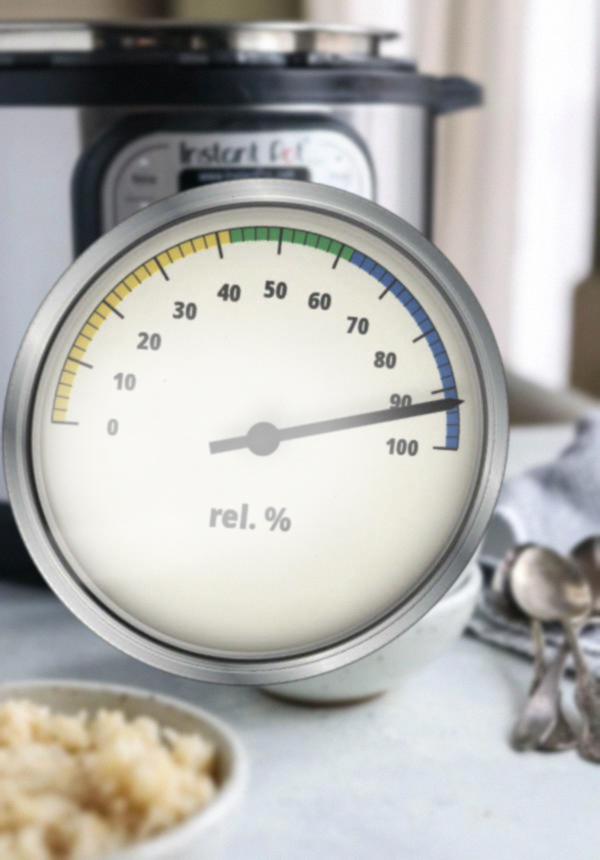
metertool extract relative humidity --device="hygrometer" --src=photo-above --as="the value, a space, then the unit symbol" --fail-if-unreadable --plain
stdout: 92 %
